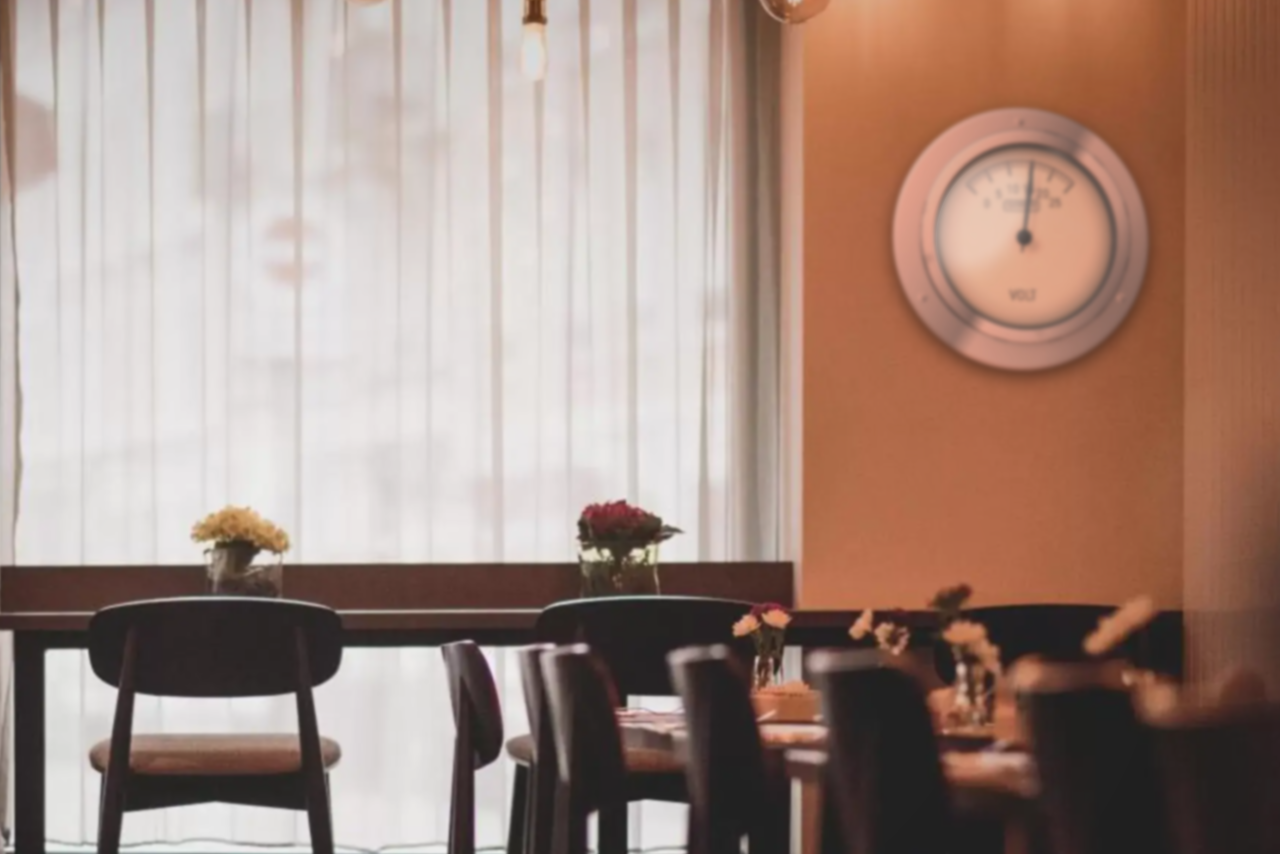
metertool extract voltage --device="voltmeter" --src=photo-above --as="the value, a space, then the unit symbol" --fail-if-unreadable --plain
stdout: 15 V
